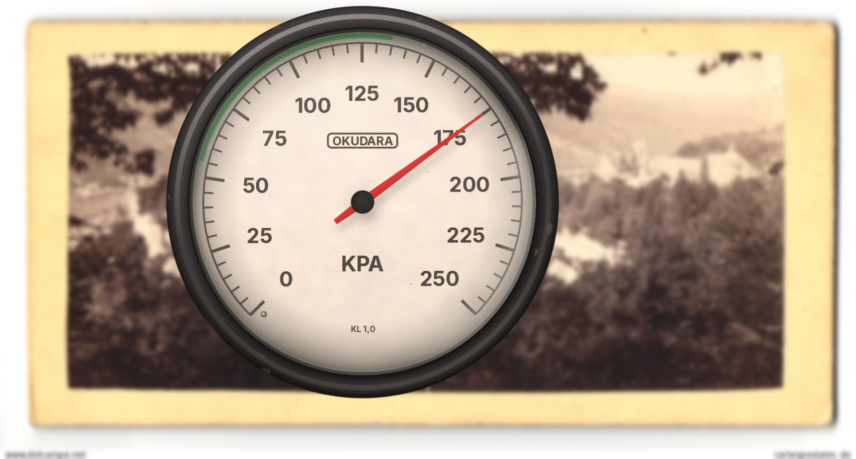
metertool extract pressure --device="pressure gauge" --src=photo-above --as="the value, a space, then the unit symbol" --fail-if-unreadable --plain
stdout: 175 kPa
